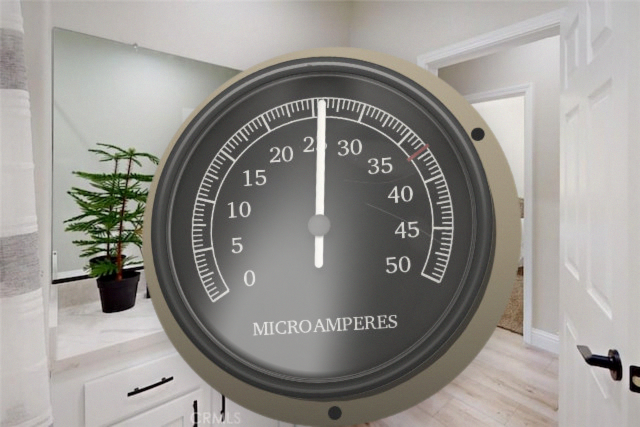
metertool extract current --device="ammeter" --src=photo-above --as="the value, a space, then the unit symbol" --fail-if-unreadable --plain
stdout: 26 µA
